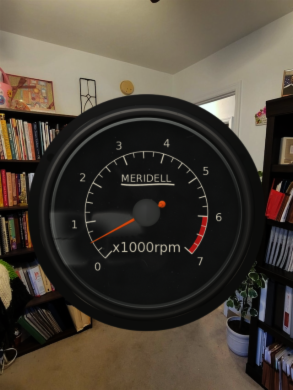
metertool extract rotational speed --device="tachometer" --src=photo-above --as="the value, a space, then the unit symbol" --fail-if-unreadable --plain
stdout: 500 rpm
